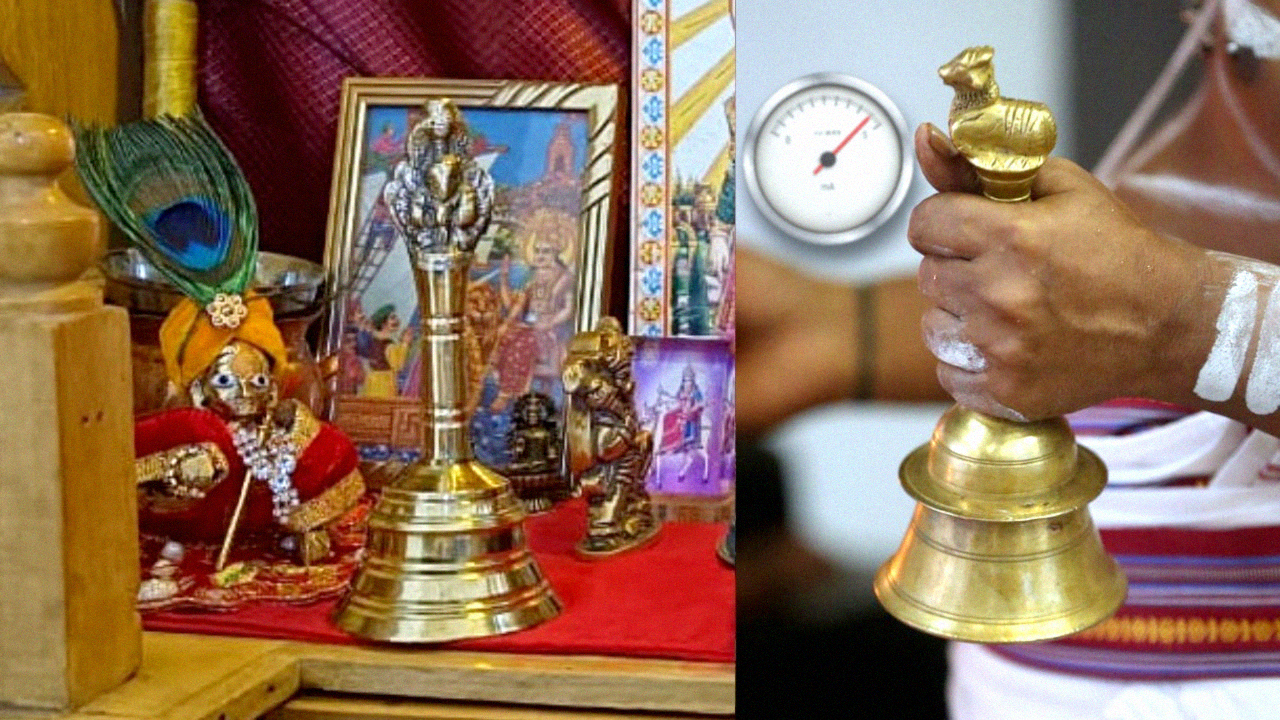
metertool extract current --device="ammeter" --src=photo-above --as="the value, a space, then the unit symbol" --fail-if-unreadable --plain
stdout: 4.5 mA
